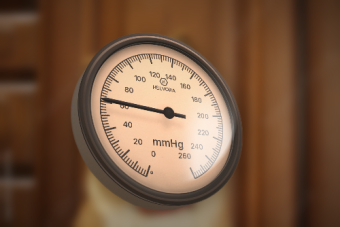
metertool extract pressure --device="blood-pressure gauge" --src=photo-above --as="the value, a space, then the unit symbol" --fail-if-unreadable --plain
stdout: 60 mmHg
